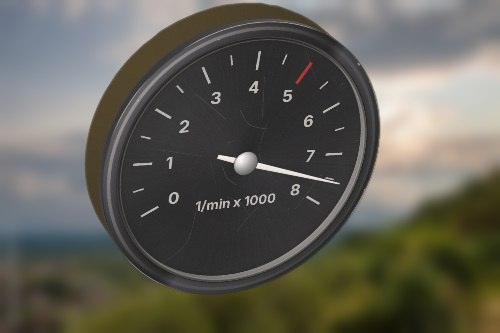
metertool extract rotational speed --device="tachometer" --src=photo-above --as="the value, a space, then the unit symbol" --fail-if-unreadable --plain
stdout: 7500 rpm
